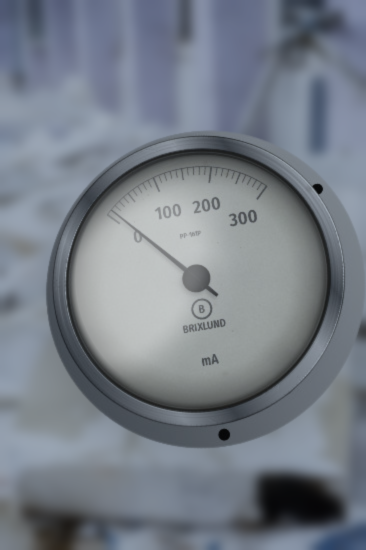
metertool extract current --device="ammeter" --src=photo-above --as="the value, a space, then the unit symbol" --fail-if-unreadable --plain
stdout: 10 mA
